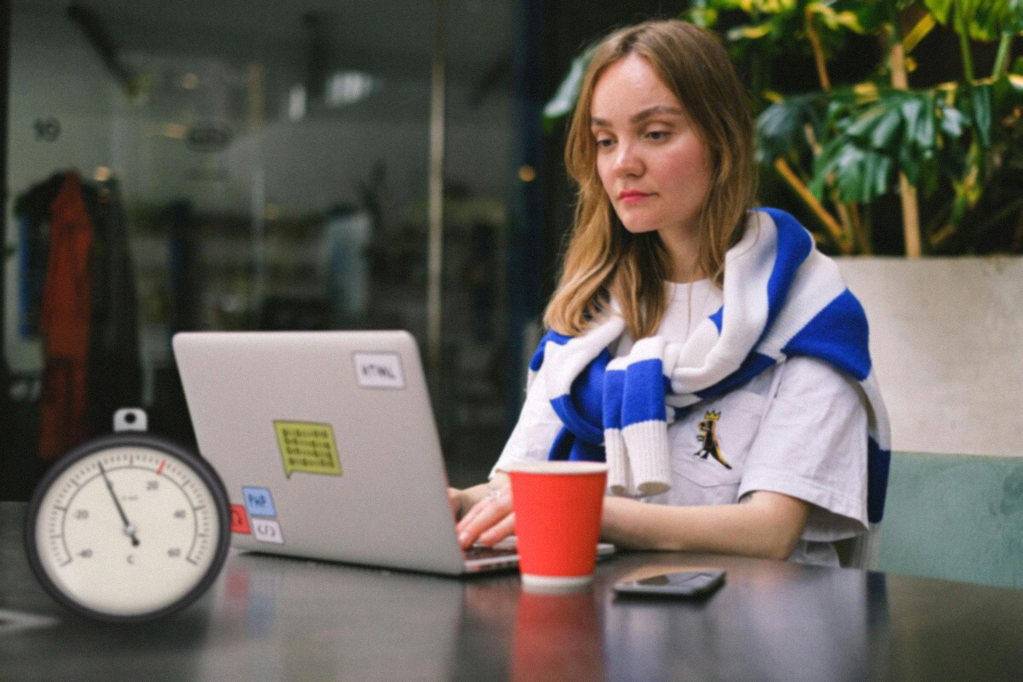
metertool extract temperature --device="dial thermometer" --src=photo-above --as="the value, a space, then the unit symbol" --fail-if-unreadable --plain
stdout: 0 °C
